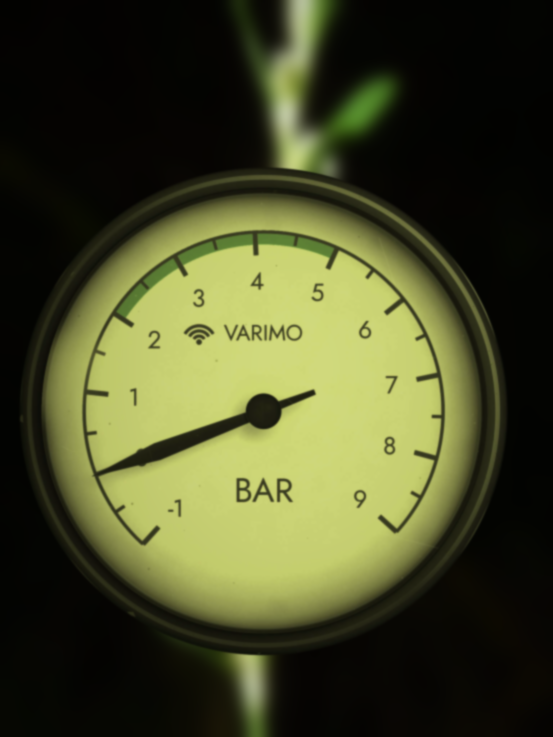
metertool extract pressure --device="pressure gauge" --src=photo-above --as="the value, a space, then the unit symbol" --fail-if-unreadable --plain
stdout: 0 bar
